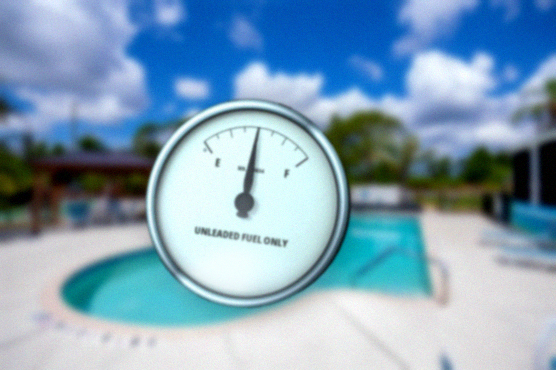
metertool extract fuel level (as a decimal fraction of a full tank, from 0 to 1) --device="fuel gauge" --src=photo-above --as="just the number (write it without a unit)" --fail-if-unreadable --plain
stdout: 0.5
